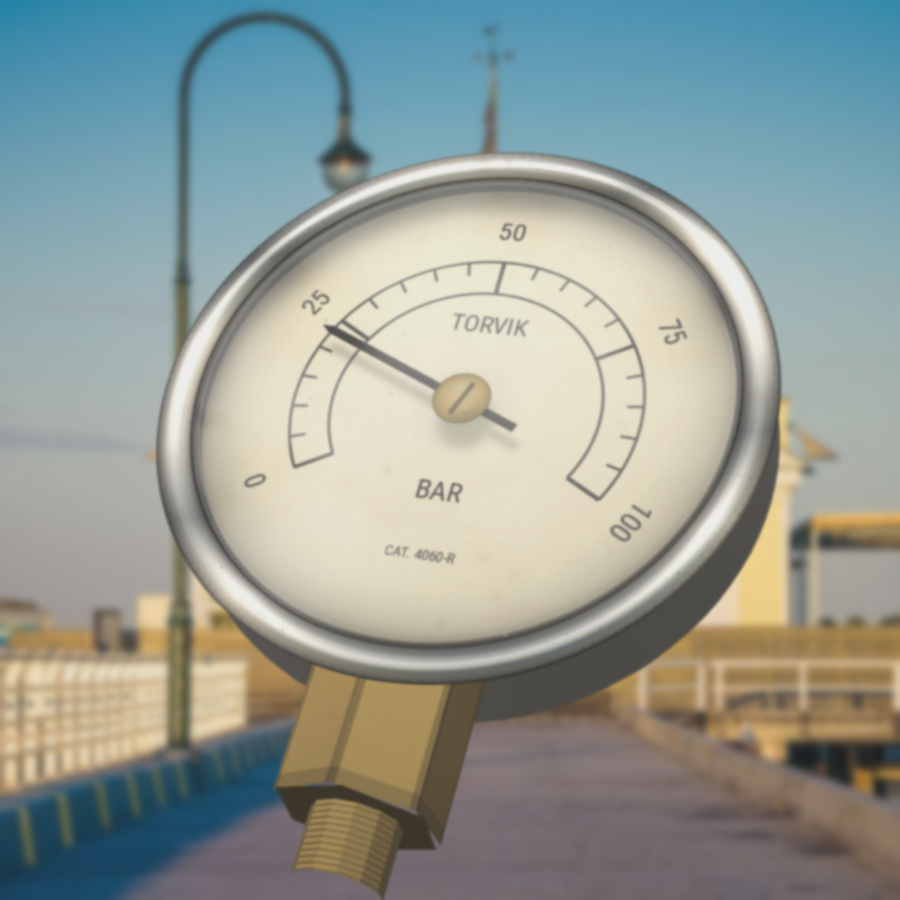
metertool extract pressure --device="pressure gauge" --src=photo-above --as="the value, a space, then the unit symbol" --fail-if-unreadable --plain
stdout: 22.5 bar
